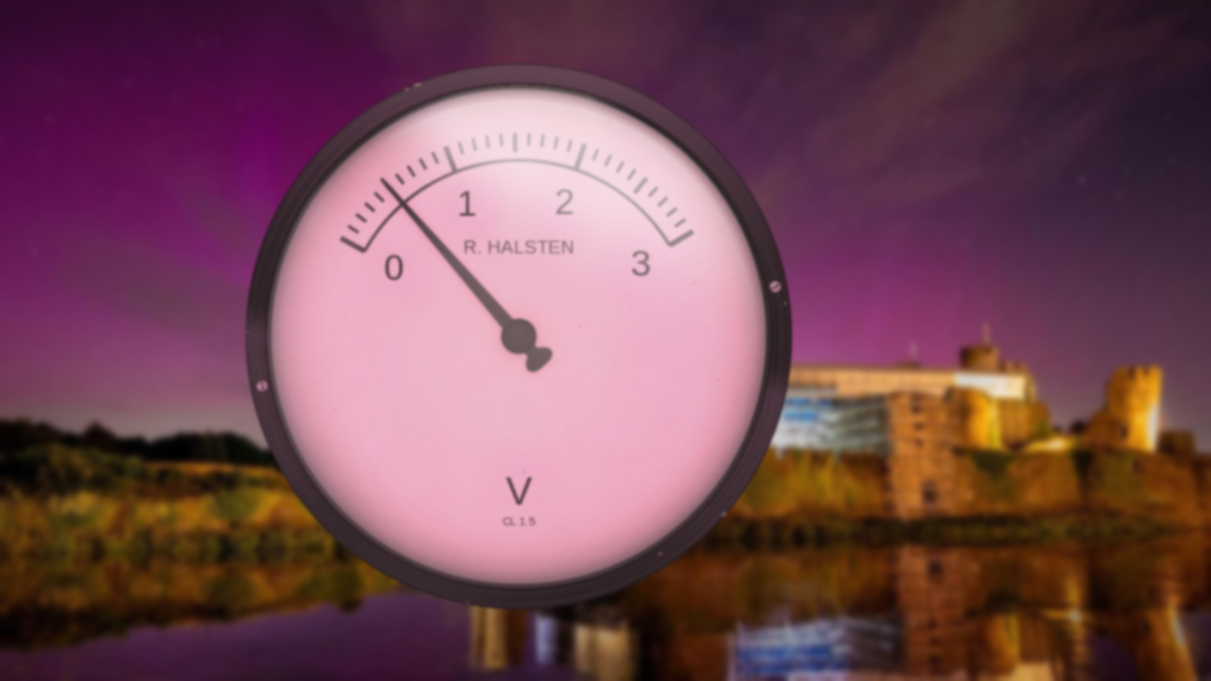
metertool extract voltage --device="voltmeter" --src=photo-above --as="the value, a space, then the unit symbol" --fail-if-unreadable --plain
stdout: 0.5 V
